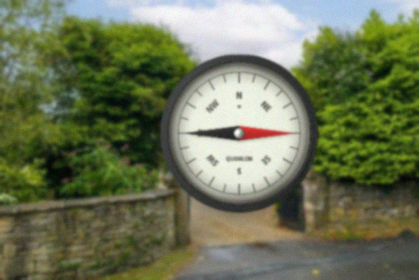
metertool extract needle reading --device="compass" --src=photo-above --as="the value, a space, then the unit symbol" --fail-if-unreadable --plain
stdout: 90 °
